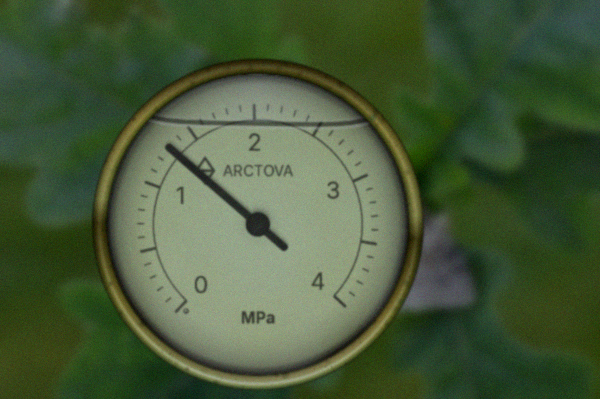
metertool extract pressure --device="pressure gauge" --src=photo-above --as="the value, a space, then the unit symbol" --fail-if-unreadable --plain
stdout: 1.3 MPa
